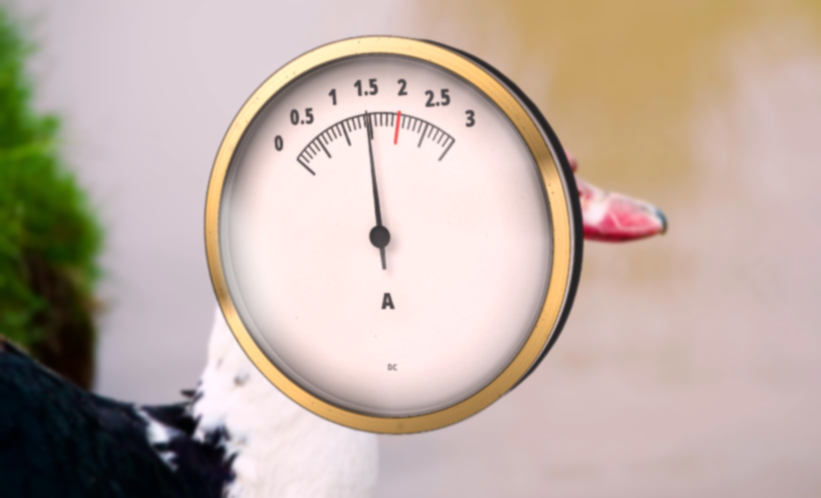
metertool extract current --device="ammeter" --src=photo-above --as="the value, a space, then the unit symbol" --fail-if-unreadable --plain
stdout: 1.5 A
